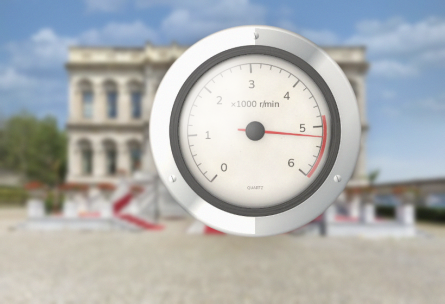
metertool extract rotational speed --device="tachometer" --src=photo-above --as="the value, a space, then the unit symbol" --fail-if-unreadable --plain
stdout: 5200 rpm
